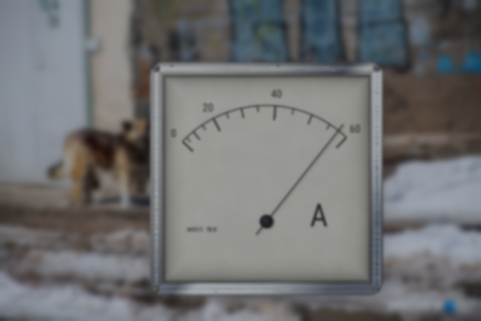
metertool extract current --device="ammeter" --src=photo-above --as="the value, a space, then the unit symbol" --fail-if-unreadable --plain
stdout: 57.5 A
